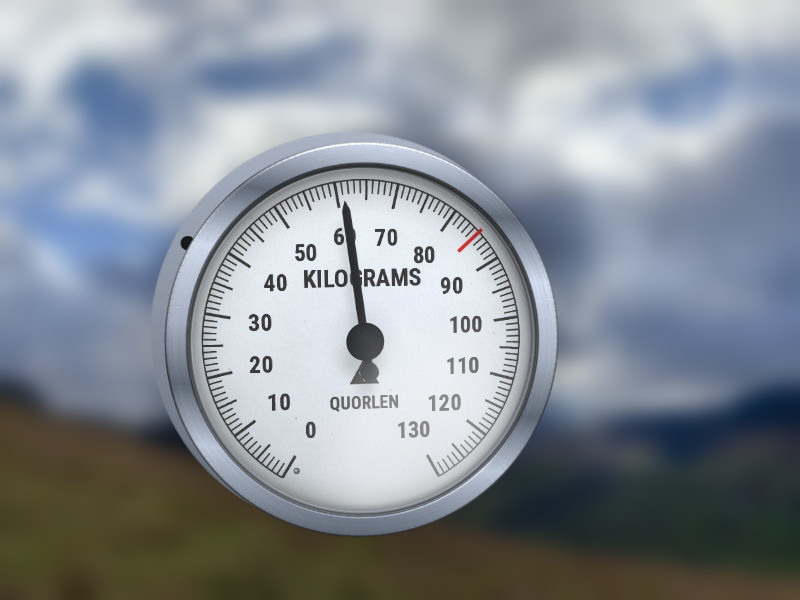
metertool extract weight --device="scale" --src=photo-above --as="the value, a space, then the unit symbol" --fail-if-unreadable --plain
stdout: 61 kg
